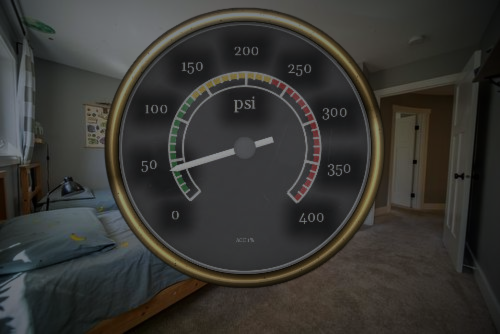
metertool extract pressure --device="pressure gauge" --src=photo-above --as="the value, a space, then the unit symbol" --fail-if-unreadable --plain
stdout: 40 psi
